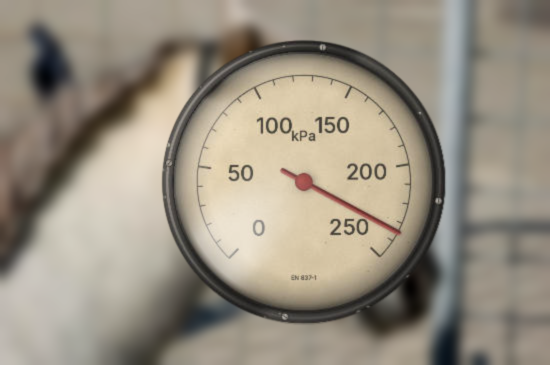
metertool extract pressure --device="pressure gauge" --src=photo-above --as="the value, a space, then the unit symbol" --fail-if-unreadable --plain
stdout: 235 kPa
